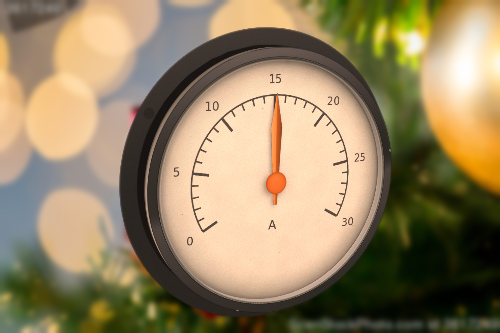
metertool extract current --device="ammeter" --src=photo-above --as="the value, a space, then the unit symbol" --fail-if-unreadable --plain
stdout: 15 A
